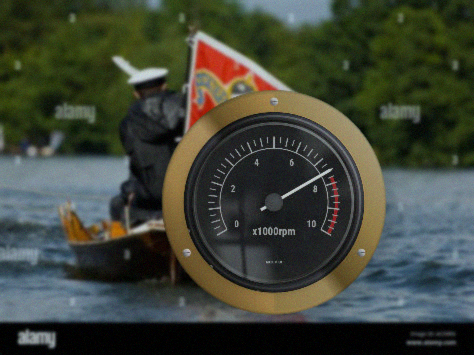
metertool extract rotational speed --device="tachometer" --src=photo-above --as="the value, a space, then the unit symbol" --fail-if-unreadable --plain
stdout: 7500 rpm
